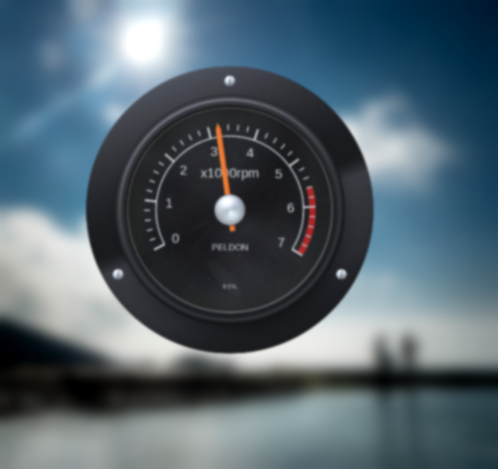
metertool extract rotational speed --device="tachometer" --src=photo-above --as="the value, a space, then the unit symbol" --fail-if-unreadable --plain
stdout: 3200 rpm
